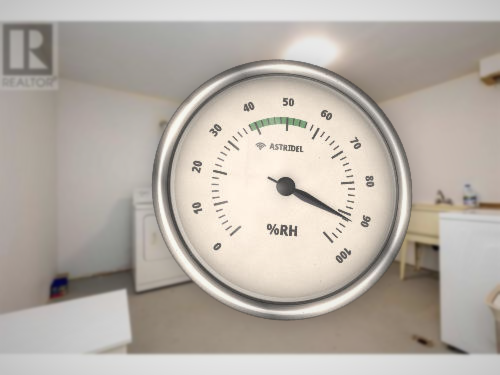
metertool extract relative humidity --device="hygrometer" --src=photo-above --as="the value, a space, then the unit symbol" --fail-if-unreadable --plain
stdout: 92 %
